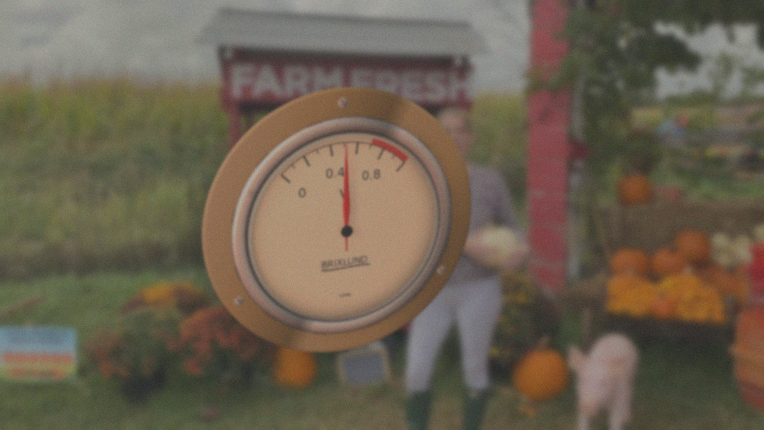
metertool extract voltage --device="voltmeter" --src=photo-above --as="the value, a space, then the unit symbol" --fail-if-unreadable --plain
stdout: 0.5 V
